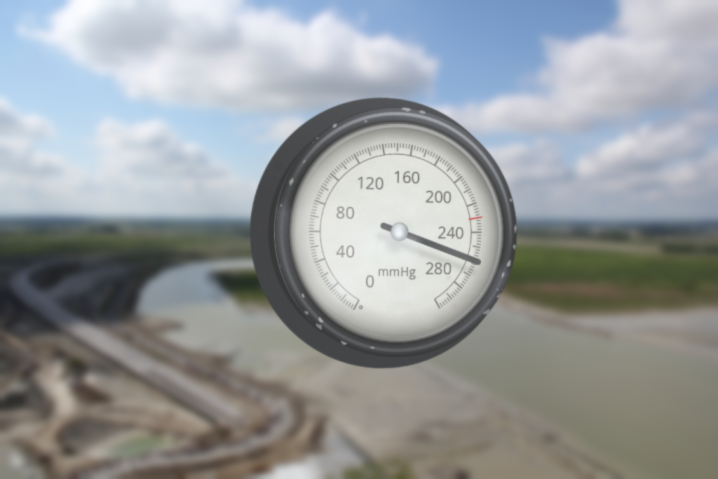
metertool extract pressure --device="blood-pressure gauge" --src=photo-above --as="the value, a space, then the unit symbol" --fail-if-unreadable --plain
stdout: 260 mmHg
